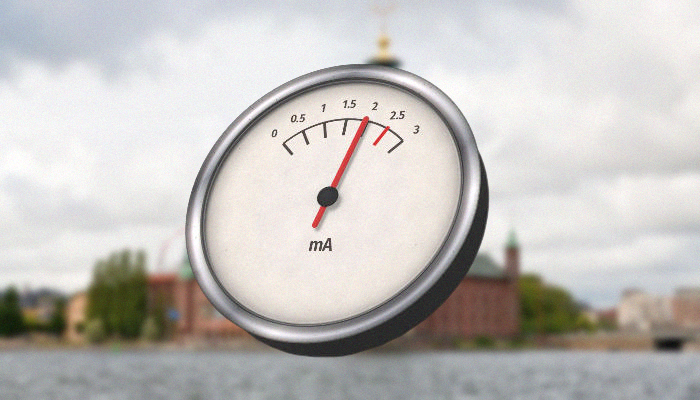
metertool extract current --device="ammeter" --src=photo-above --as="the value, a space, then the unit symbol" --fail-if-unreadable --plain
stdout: 2 mA
